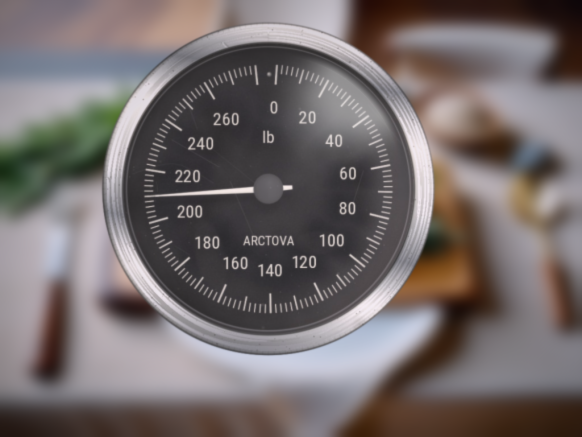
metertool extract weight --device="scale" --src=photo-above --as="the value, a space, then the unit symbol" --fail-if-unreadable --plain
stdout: 210 lb
